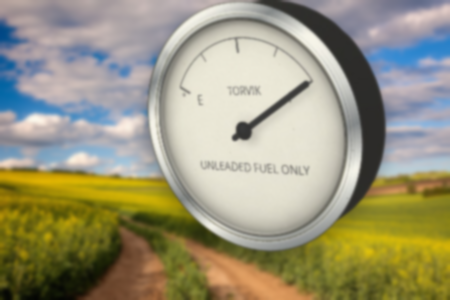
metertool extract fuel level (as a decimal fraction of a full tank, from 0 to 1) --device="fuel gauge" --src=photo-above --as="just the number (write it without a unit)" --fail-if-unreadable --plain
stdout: 1
